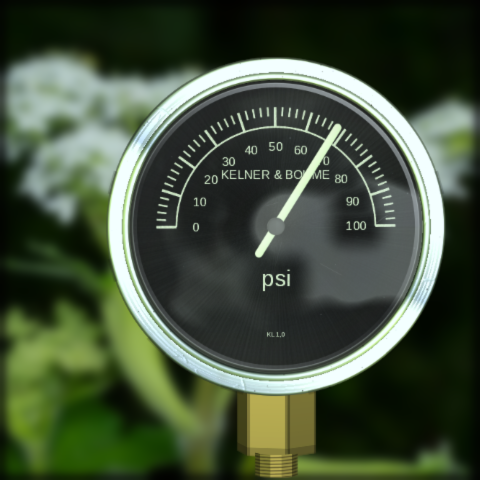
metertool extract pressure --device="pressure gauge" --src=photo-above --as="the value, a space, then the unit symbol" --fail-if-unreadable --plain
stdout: 68 psi
